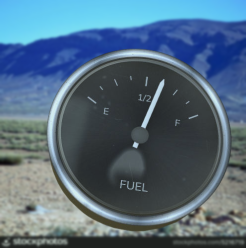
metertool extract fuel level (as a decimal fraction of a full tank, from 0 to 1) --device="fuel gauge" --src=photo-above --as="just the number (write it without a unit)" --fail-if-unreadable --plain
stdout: 0.625
